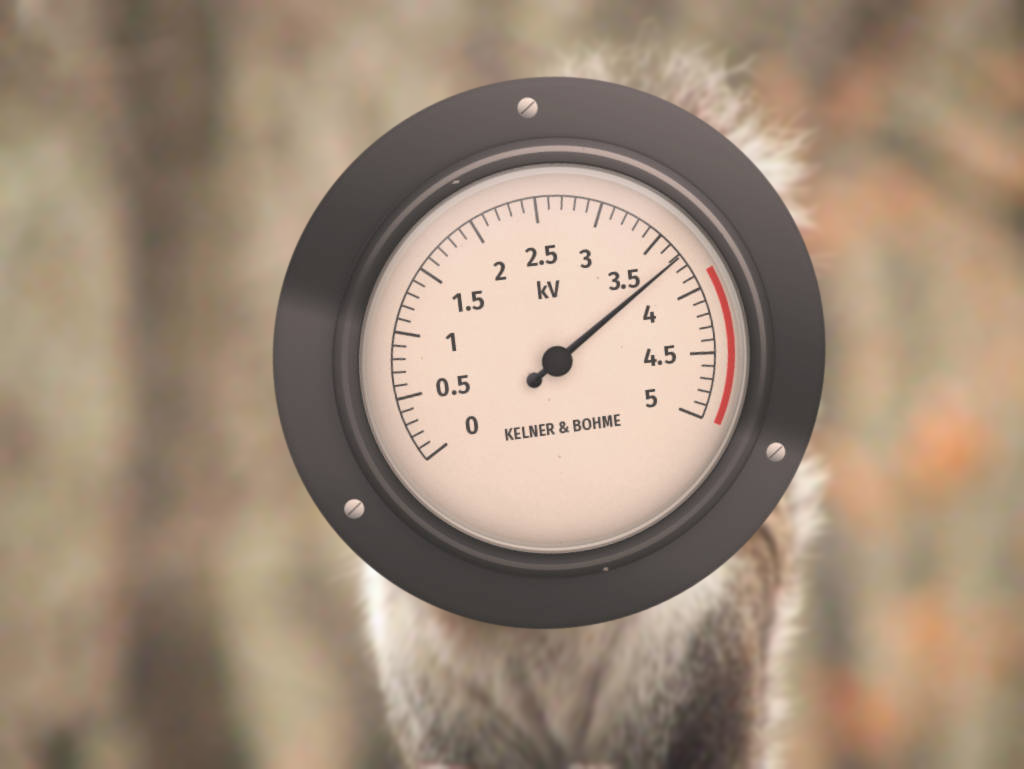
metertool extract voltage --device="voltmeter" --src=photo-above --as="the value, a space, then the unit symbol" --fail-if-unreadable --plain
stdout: 3.7 kV
